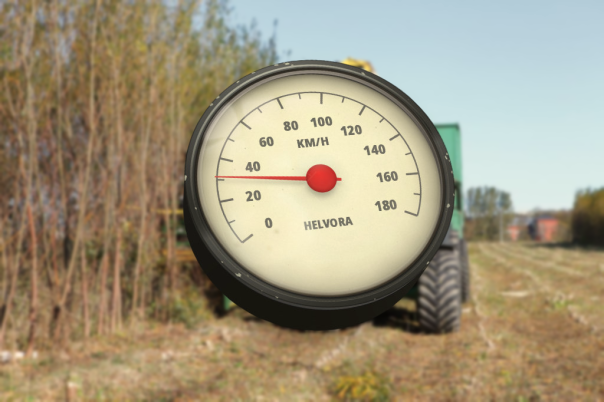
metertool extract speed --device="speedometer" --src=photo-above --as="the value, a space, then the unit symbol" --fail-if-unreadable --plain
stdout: 30 km/h
